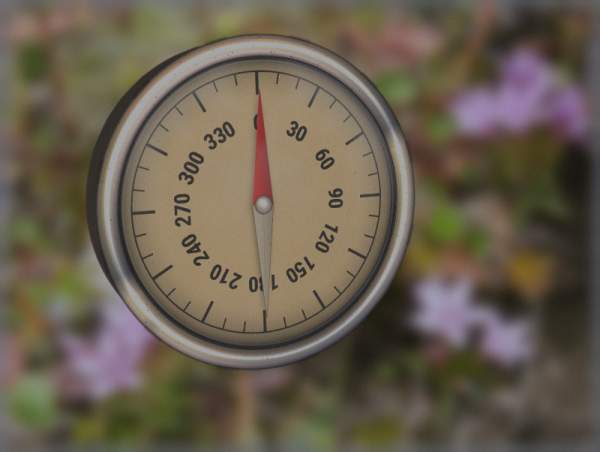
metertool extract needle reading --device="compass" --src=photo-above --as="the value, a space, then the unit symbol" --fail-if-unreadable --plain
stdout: 0 °
